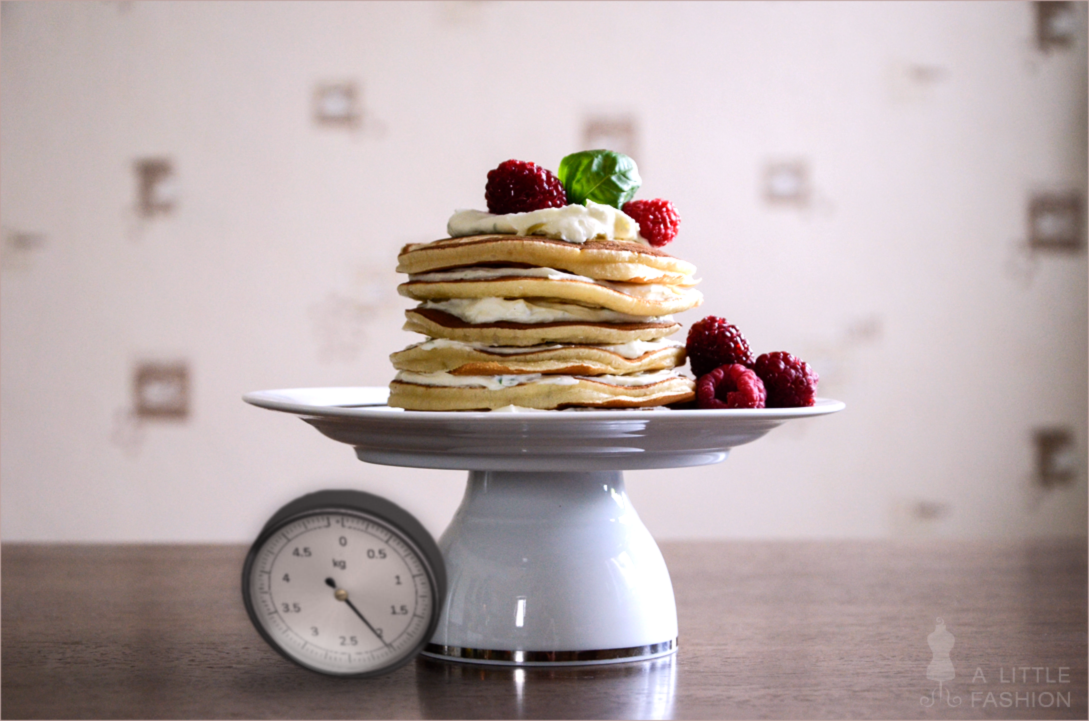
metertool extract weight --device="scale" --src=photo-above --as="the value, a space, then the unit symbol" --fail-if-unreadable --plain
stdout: 2 kg
